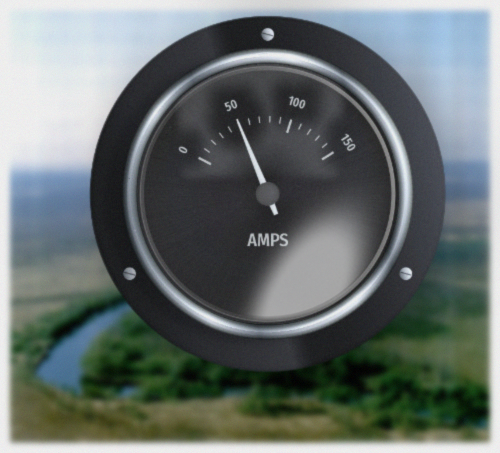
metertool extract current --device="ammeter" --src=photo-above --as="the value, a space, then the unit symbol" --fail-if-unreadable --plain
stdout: 50 A
